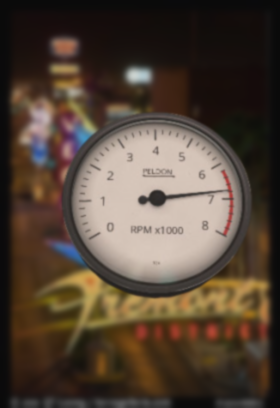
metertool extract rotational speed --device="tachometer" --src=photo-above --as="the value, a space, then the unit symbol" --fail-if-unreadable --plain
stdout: 6800 rpm
